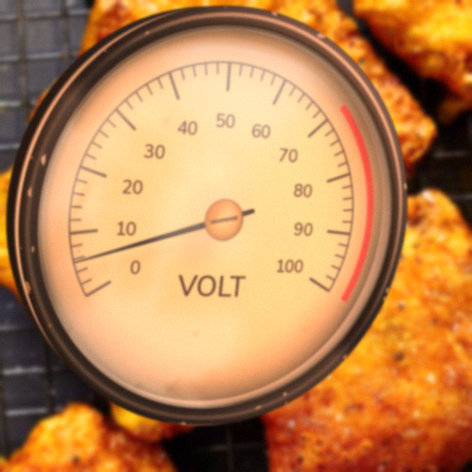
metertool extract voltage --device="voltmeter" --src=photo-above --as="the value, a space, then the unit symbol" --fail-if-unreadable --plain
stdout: 6 V
